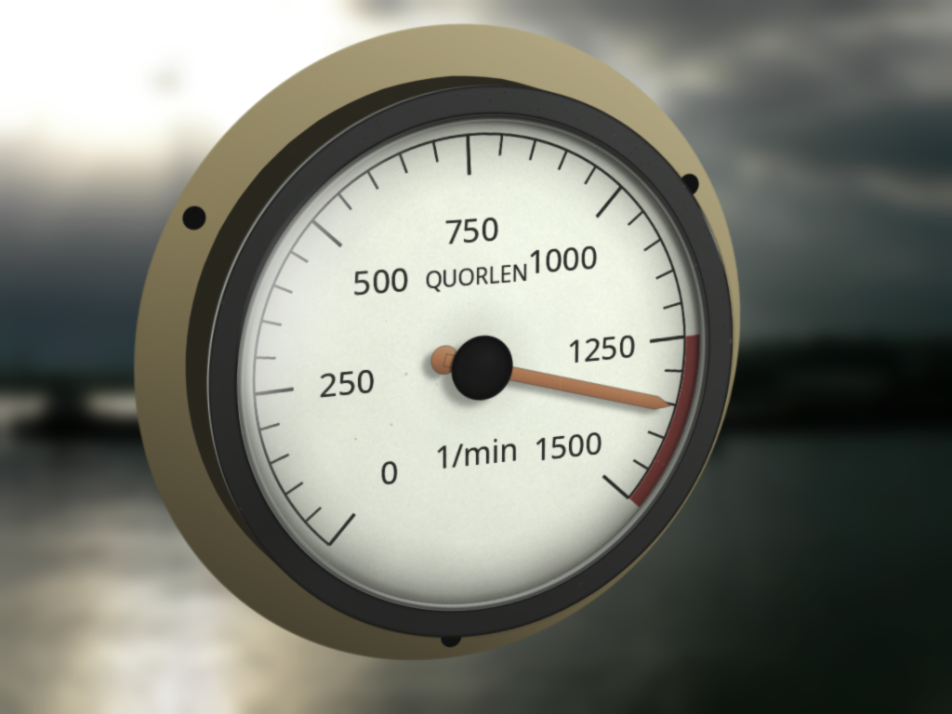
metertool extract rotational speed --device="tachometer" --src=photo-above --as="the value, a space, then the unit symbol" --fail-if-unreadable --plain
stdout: 1350 rpm
